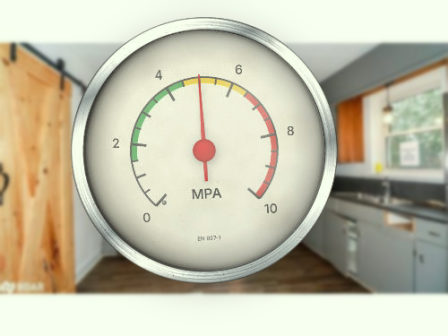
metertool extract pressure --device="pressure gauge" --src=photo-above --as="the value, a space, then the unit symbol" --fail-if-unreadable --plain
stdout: 5 MPa
